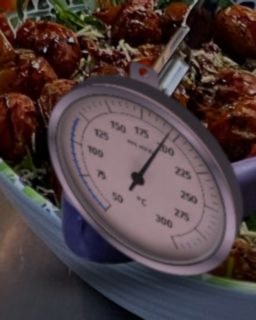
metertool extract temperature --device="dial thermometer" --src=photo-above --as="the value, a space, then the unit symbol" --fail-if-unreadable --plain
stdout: 195 °C
